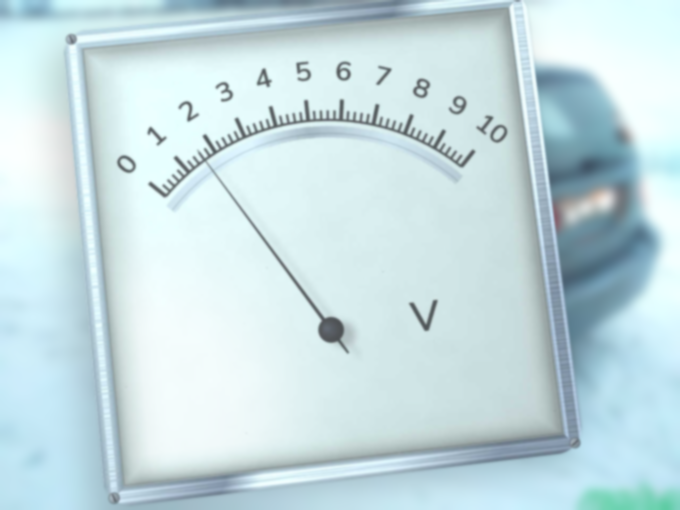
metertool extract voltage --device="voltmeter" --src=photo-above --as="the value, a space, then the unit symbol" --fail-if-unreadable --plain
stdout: 1.6 V
